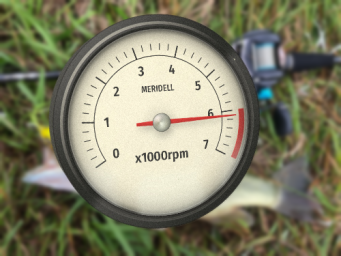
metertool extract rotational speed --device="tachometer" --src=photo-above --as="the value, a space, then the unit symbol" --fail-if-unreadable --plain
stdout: 6100 rpm
